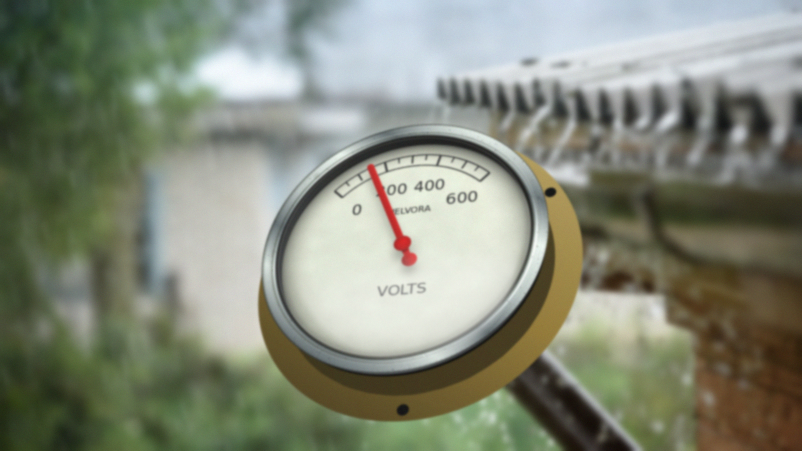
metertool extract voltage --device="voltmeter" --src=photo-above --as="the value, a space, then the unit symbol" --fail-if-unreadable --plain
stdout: 150 V
